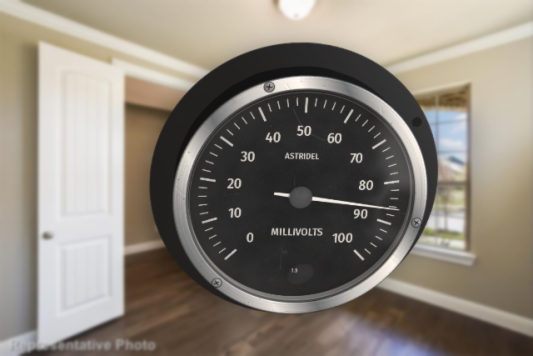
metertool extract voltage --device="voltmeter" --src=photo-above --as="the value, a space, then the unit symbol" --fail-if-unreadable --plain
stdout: 86 mV
